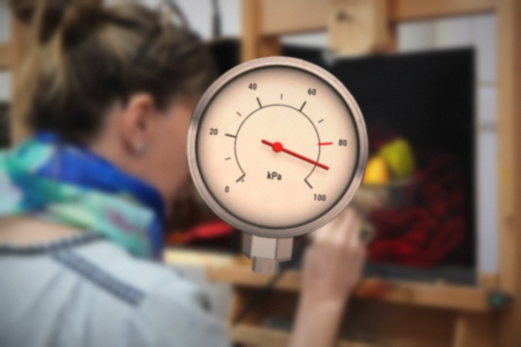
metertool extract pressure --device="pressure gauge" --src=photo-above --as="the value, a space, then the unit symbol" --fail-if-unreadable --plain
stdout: 90 kPa
